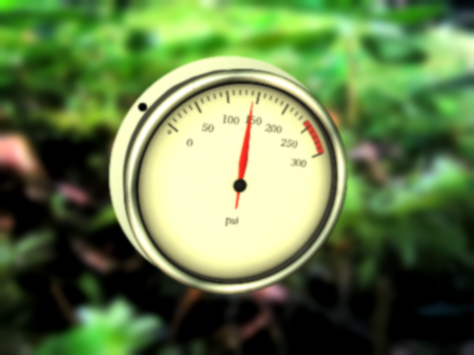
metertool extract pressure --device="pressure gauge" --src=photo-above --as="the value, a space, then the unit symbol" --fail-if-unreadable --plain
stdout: 140 psi
